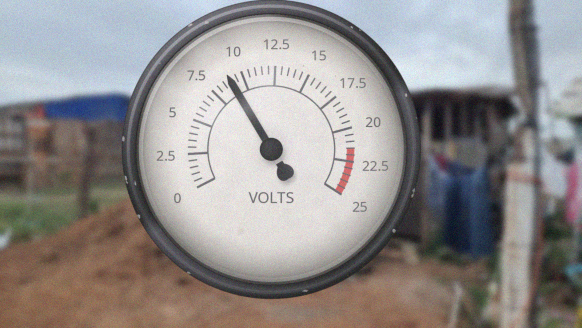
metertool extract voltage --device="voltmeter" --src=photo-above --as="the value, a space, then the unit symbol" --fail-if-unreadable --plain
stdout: 9 V
